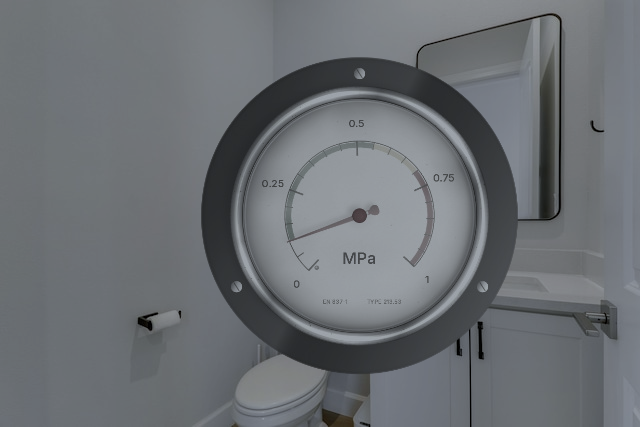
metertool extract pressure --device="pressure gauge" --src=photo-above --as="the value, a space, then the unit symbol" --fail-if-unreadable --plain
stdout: 0.1 MPa
